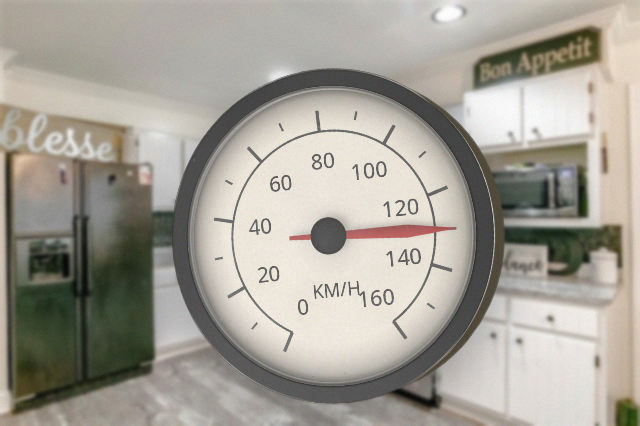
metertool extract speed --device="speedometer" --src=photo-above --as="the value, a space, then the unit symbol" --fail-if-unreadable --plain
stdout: 130 km/h
